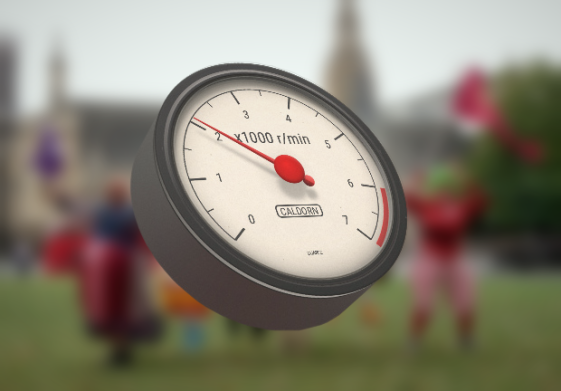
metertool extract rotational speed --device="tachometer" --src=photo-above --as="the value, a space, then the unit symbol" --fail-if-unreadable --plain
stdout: 2000 rpm
